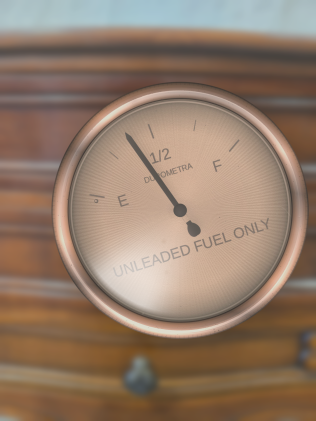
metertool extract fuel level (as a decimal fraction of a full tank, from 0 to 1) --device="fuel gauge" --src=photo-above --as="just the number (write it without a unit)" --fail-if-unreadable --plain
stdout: 0.375
